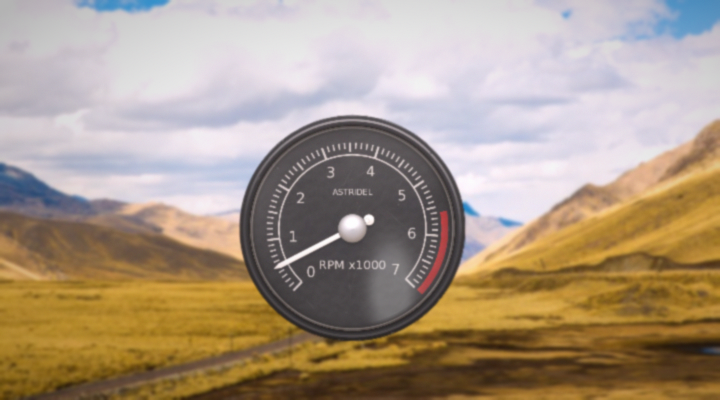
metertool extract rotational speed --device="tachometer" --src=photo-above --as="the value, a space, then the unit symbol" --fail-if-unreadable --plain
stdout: 500 rpm
